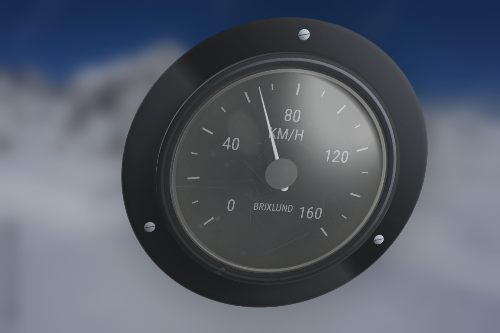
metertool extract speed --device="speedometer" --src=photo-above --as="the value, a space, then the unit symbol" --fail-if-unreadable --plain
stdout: 65 km/h
